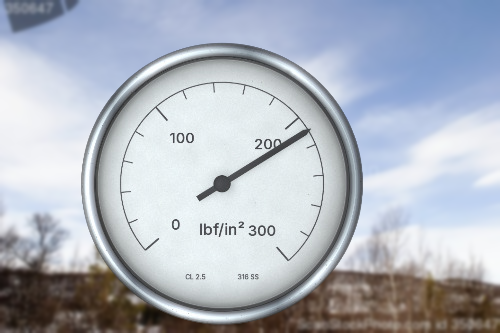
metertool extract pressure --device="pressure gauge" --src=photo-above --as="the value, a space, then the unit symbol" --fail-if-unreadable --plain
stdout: 210 psi
